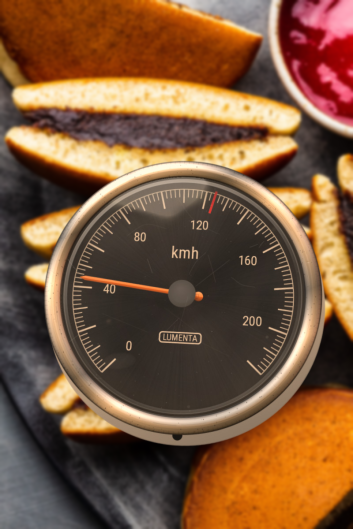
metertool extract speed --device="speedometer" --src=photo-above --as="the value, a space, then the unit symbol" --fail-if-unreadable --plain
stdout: 44 km/h
